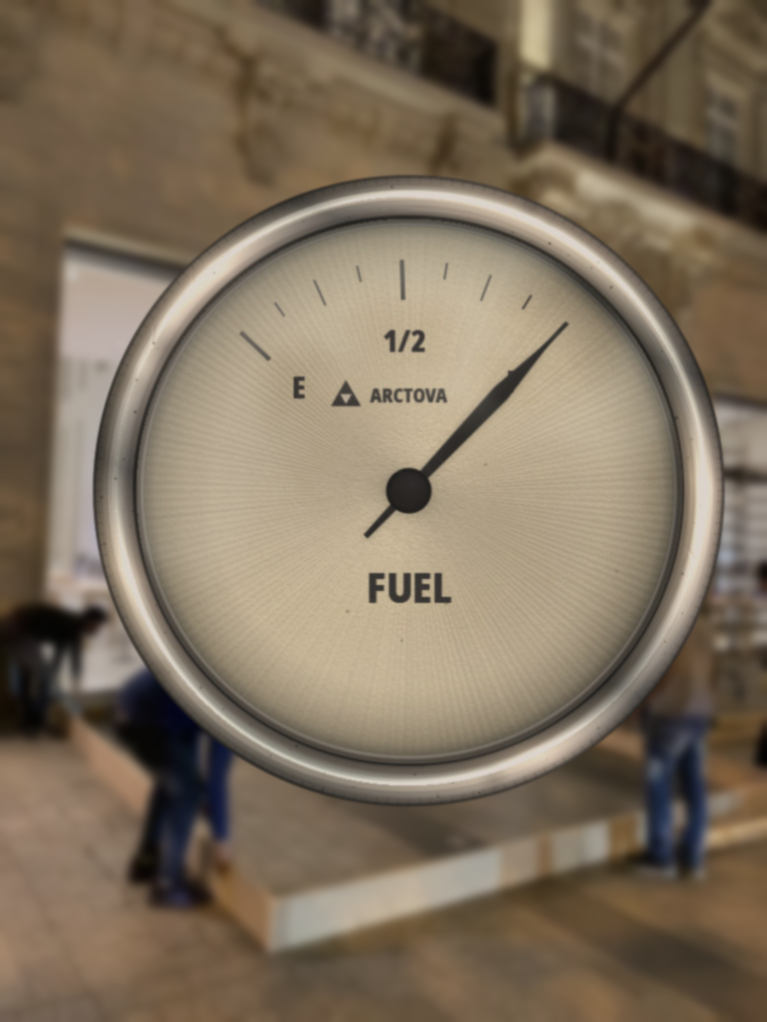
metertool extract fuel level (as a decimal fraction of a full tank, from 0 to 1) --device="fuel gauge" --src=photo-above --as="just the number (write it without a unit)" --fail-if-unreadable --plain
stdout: 1
